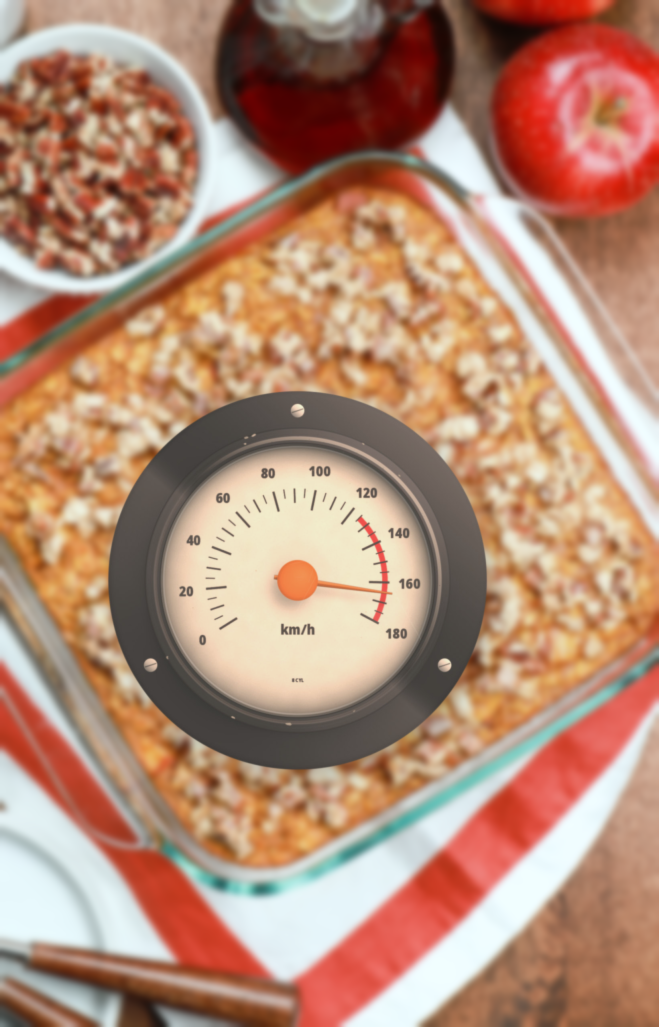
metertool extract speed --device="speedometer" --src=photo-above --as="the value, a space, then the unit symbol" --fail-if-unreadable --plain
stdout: 165 km/h
